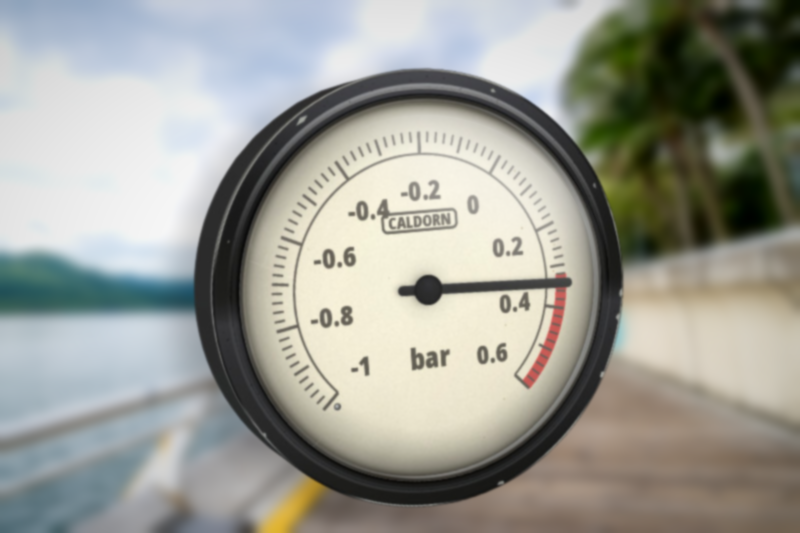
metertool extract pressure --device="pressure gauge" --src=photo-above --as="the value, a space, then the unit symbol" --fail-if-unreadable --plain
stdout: 0.34 bar
